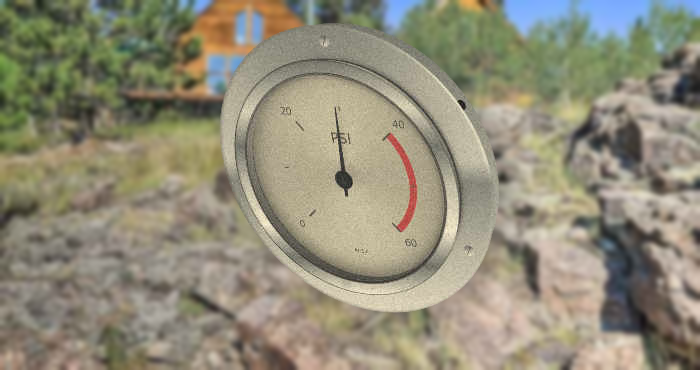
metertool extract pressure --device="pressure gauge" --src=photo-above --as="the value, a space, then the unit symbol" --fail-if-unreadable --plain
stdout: 30 psi
